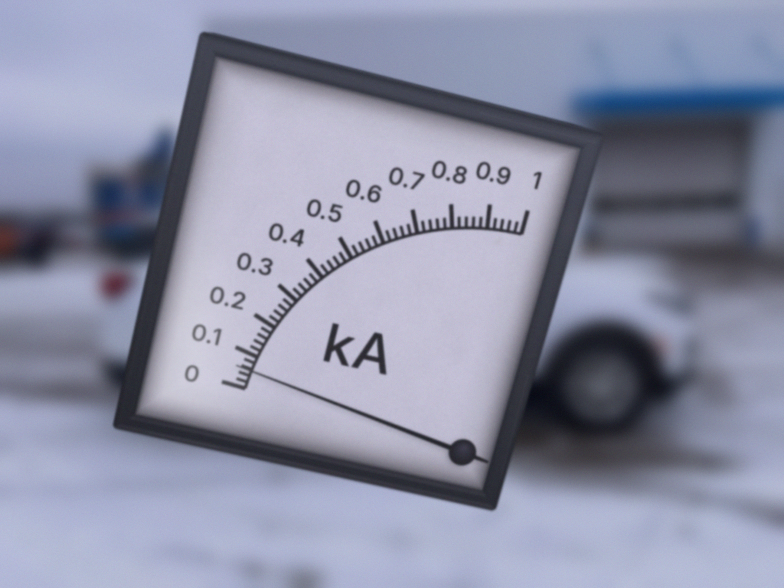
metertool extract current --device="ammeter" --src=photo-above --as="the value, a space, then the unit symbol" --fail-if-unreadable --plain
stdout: 0.06 kA
